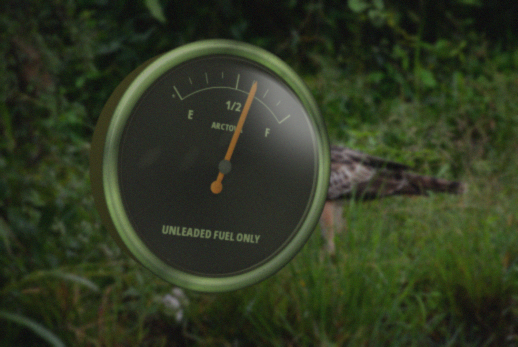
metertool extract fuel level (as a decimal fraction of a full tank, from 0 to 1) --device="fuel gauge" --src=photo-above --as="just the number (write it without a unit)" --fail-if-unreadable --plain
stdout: 0.625
